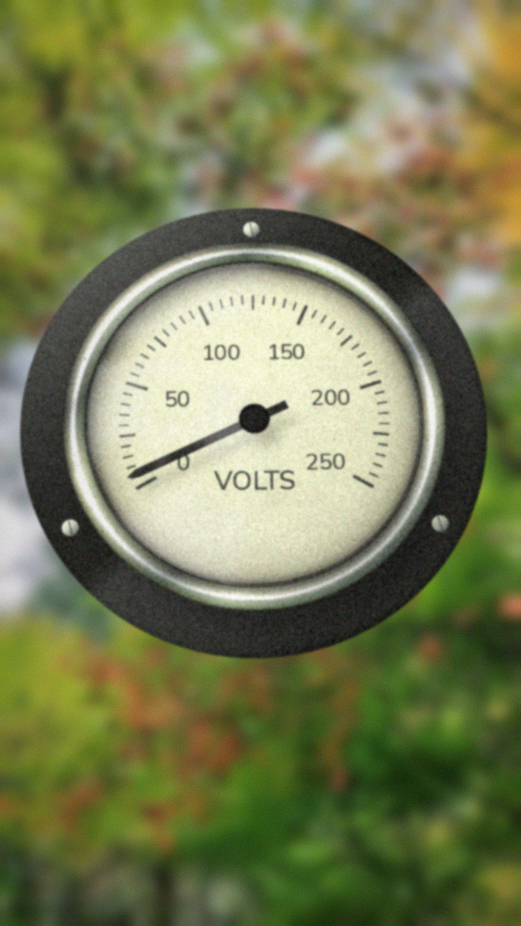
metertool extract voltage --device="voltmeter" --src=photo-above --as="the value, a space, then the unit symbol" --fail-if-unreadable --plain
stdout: 5 V
